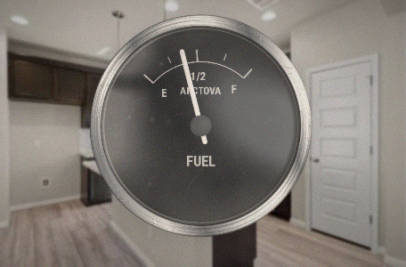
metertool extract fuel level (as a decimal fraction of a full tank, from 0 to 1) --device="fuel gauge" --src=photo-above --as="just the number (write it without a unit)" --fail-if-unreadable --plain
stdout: 0.375
